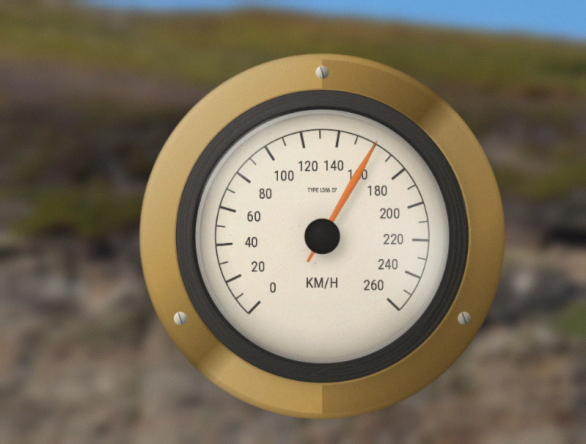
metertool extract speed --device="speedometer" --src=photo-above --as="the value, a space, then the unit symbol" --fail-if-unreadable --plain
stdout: 160 km/h
